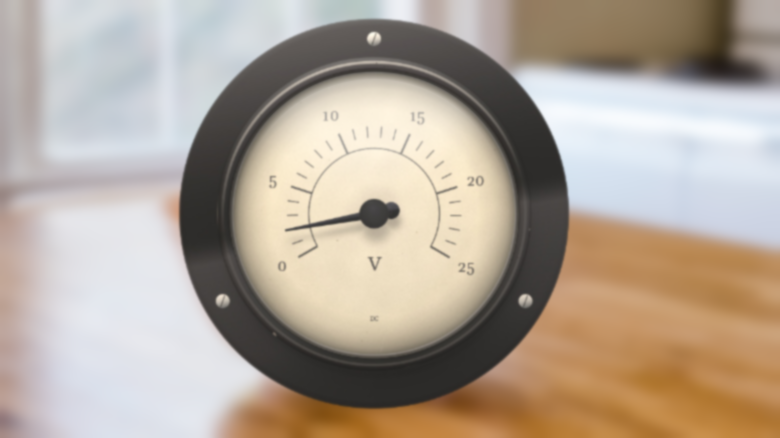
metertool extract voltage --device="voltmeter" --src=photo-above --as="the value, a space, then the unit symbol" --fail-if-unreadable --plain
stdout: 2 V
